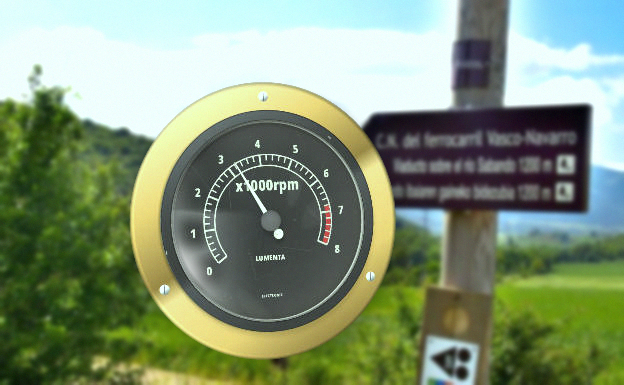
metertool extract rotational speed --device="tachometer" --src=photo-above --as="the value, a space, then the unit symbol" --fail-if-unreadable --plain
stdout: 3200 rpm
